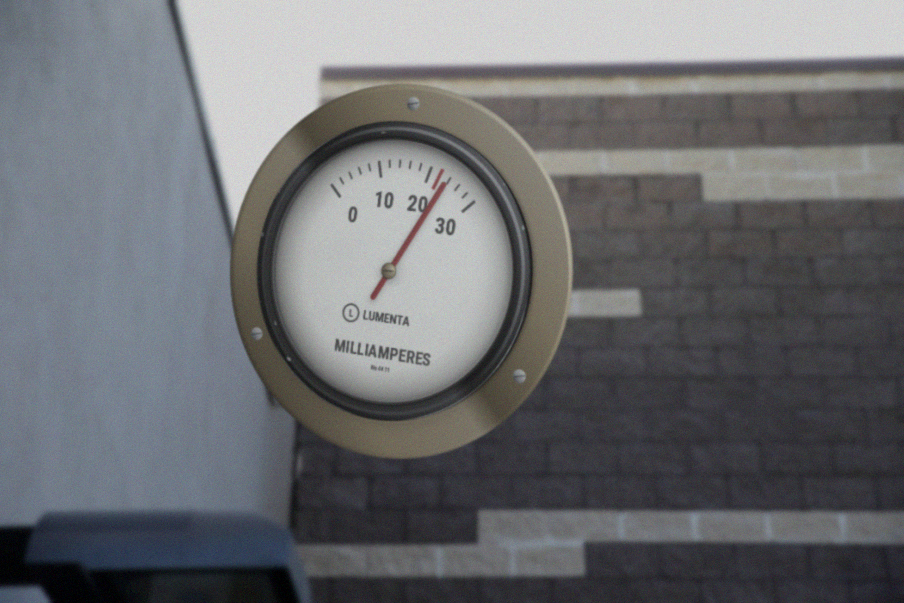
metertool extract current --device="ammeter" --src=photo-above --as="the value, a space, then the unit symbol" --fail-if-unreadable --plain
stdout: 24 mA
